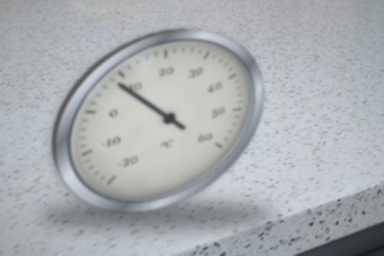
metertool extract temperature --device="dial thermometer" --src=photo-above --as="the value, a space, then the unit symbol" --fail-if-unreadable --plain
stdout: 8 °C
